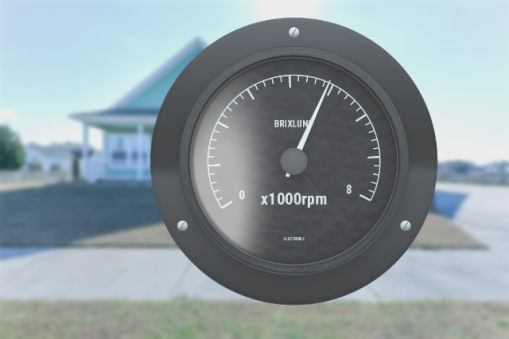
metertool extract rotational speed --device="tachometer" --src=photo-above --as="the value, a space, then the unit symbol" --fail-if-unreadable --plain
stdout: 4900 rpm
